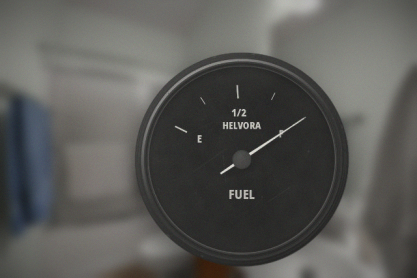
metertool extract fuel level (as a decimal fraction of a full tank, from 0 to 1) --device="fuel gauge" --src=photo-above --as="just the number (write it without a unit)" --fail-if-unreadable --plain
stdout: 1
